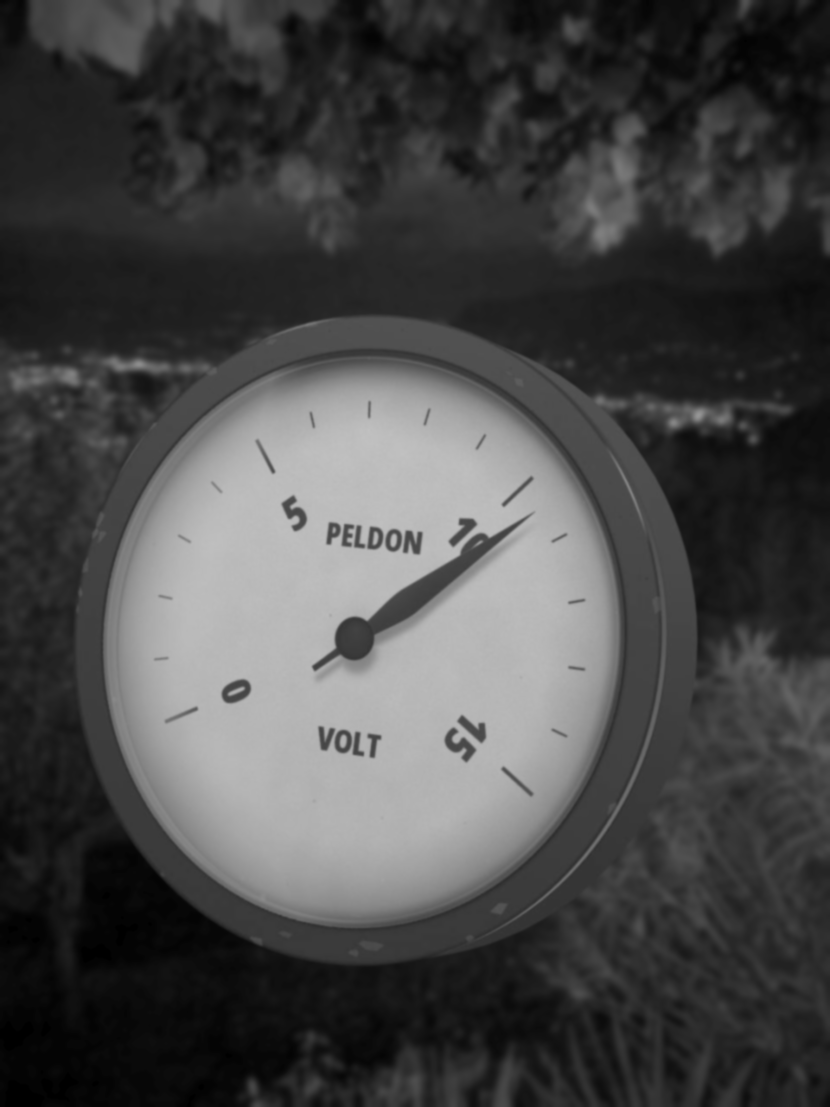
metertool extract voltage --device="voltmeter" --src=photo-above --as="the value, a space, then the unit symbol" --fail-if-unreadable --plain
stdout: 10.5 V
